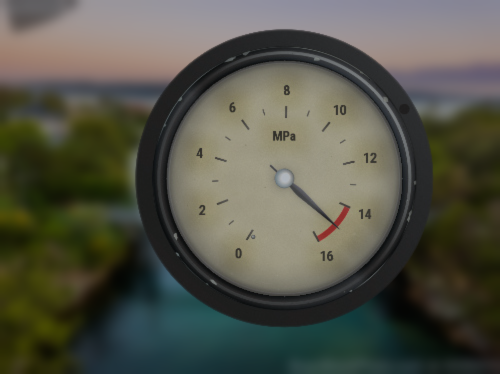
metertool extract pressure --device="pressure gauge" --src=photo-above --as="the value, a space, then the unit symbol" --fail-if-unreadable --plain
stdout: 15 MPa
